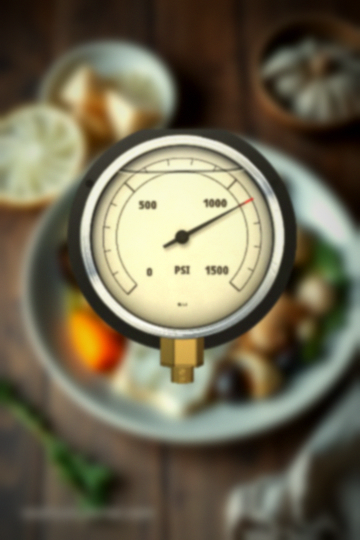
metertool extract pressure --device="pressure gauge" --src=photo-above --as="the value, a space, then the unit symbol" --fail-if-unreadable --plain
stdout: 1100 psi
